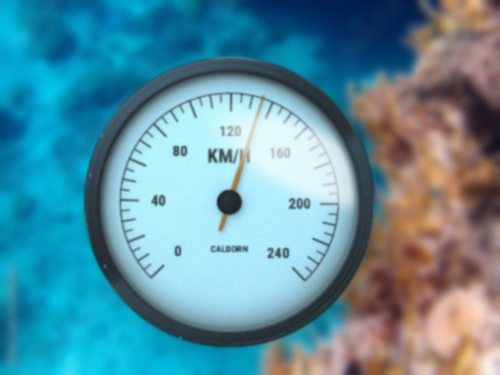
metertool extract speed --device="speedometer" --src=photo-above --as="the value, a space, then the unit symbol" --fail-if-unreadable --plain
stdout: 135 km/h
